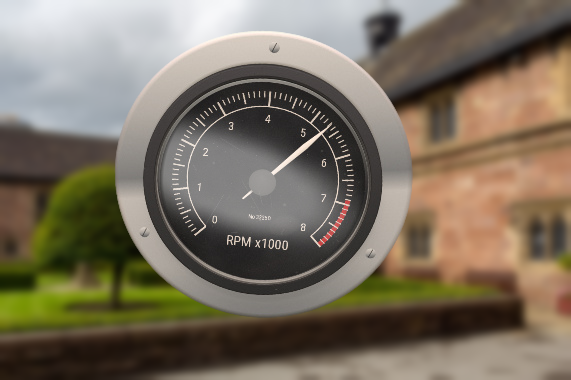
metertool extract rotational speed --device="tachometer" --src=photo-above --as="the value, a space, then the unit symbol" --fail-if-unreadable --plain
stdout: 5300 rpm
